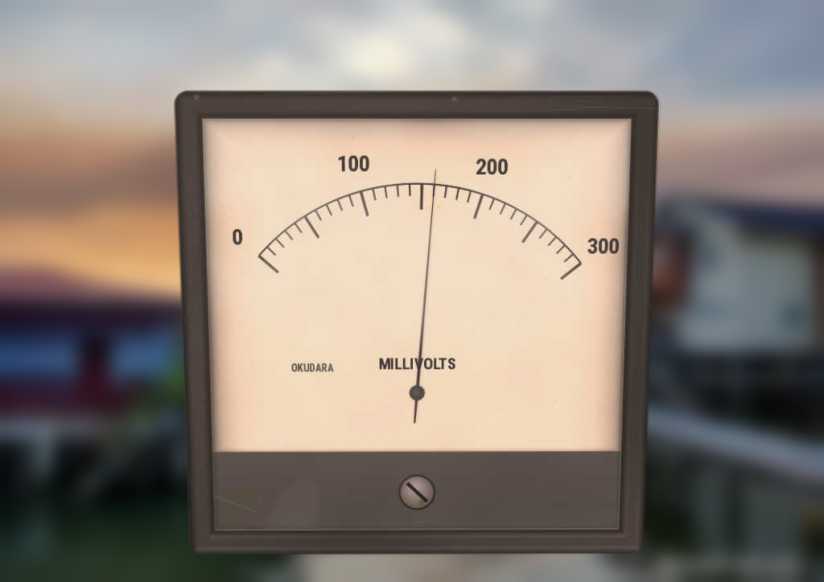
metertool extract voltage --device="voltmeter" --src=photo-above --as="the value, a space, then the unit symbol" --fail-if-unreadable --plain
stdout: 160 mV
